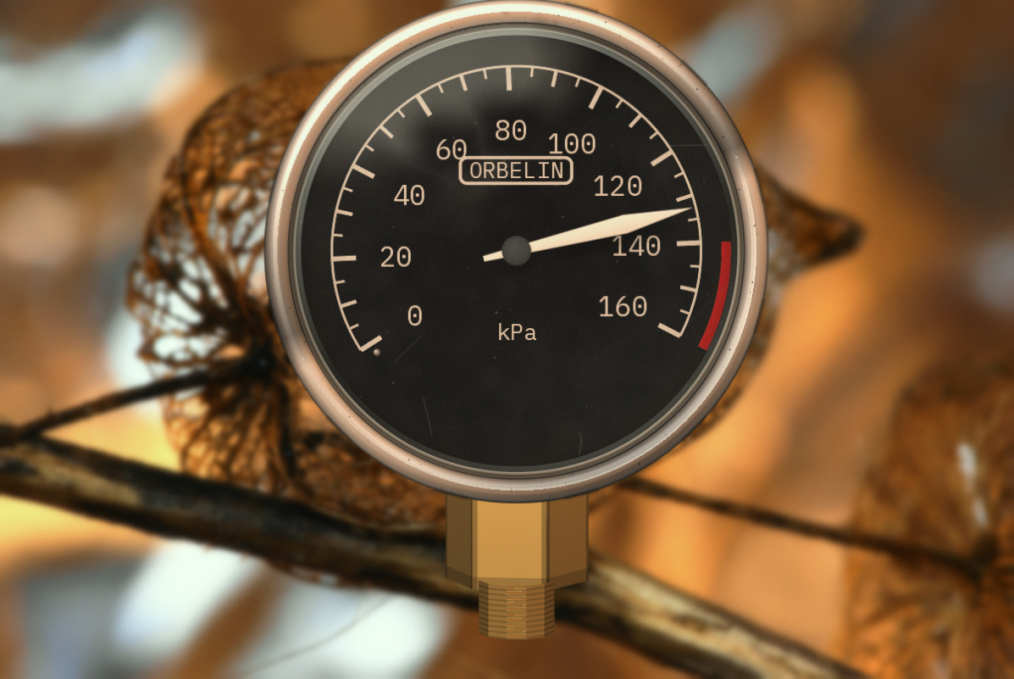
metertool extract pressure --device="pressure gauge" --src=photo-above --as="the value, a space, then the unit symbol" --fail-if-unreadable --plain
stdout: 132.5 kPa
